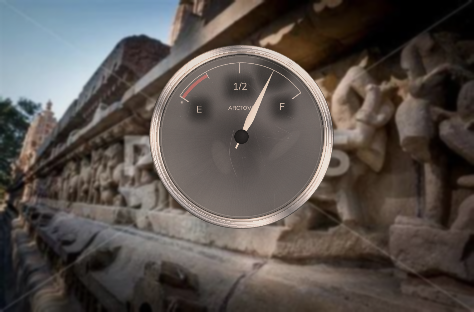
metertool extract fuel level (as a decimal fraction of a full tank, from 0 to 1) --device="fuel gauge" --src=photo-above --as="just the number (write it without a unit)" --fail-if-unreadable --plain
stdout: 0.75
